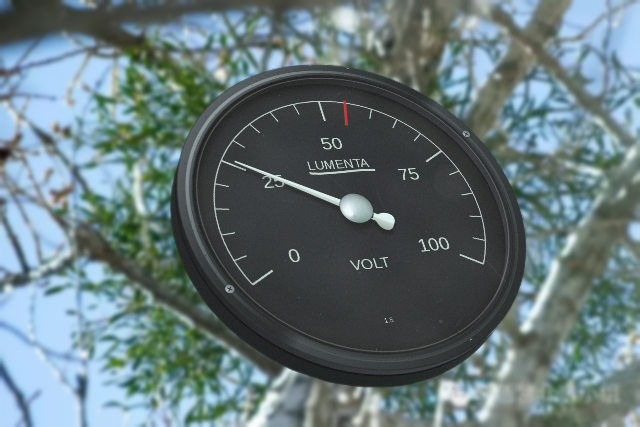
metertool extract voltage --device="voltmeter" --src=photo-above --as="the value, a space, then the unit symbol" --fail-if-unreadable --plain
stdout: 25 V
